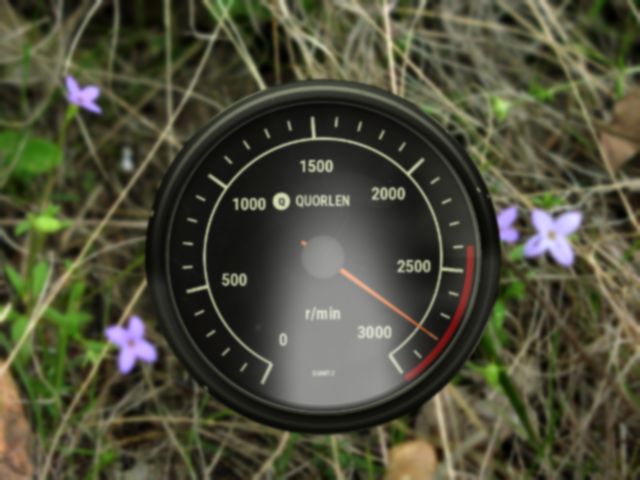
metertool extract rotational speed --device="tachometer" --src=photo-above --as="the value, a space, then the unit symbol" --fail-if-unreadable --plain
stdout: 2800 rpm
